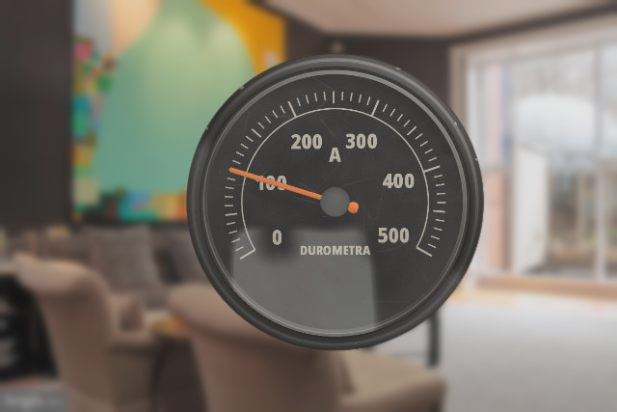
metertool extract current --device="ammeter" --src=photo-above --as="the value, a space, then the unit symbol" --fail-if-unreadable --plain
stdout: 100 A
